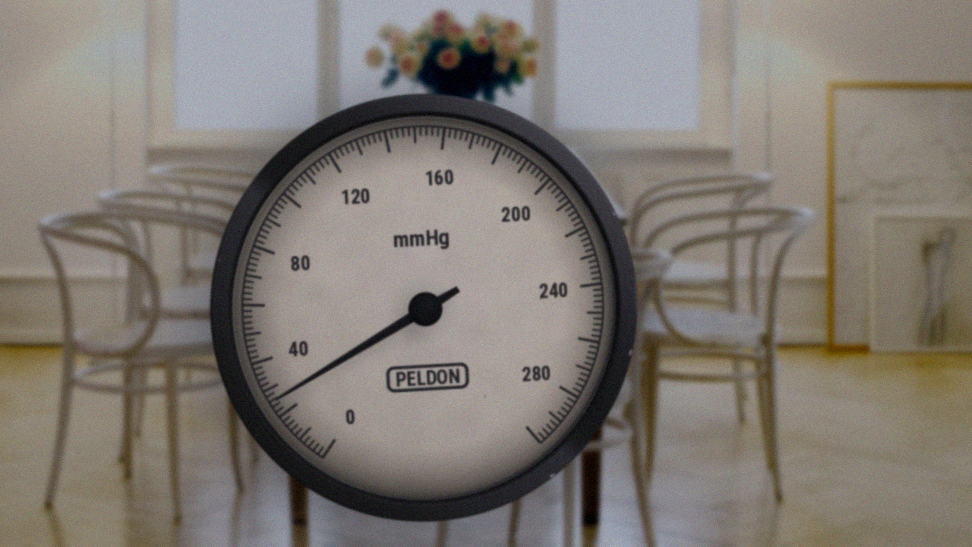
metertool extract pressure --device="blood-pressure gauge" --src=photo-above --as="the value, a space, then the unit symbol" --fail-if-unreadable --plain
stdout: 26 mmHg
